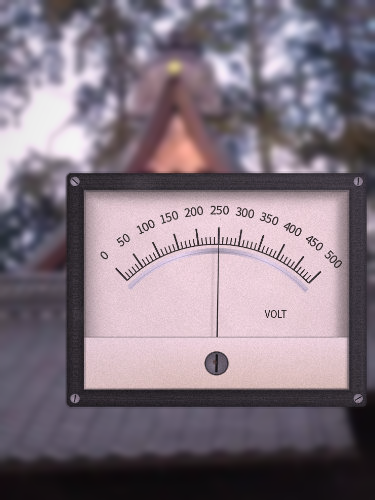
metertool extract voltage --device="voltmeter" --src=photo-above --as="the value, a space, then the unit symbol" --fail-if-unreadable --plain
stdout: 250 V
